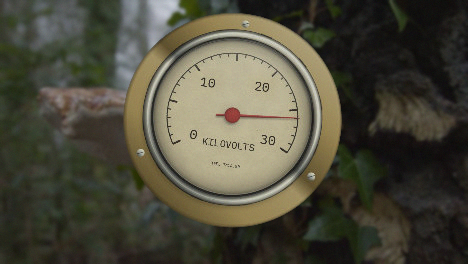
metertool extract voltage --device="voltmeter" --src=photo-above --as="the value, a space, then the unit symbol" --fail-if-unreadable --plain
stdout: 26 kV
